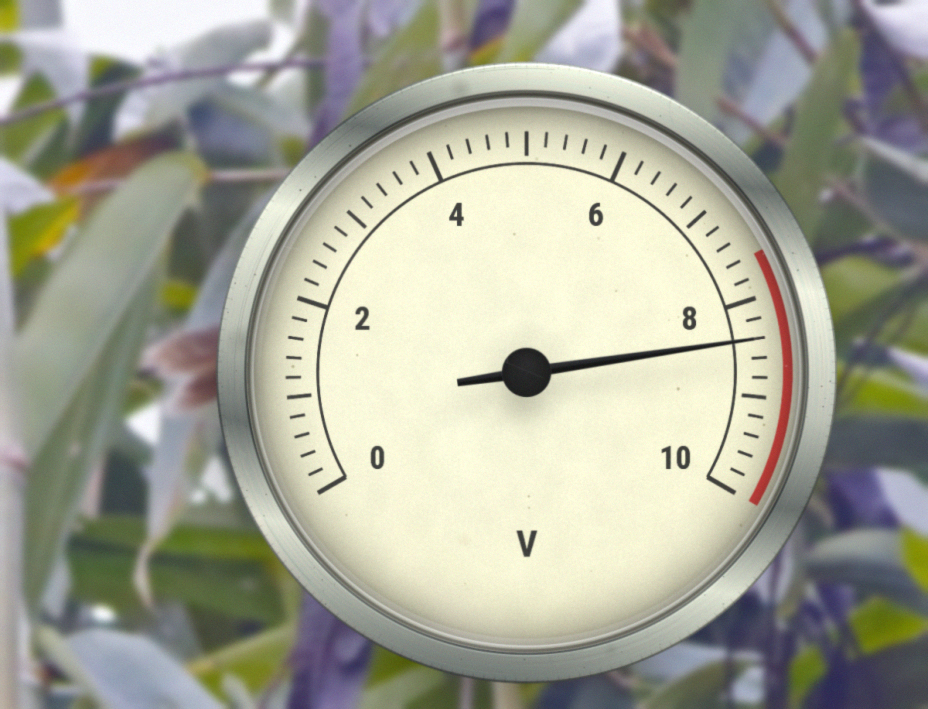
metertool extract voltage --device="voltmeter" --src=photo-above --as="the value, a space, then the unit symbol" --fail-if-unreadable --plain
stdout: 8.4 V
